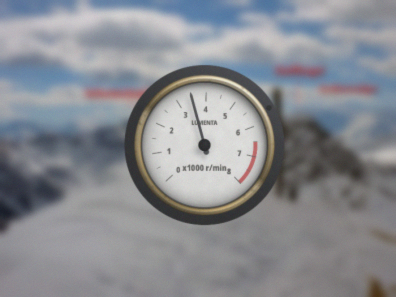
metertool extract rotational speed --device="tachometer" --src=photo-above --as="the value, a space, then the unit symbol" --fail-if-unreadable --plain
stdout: 3500 rpm
